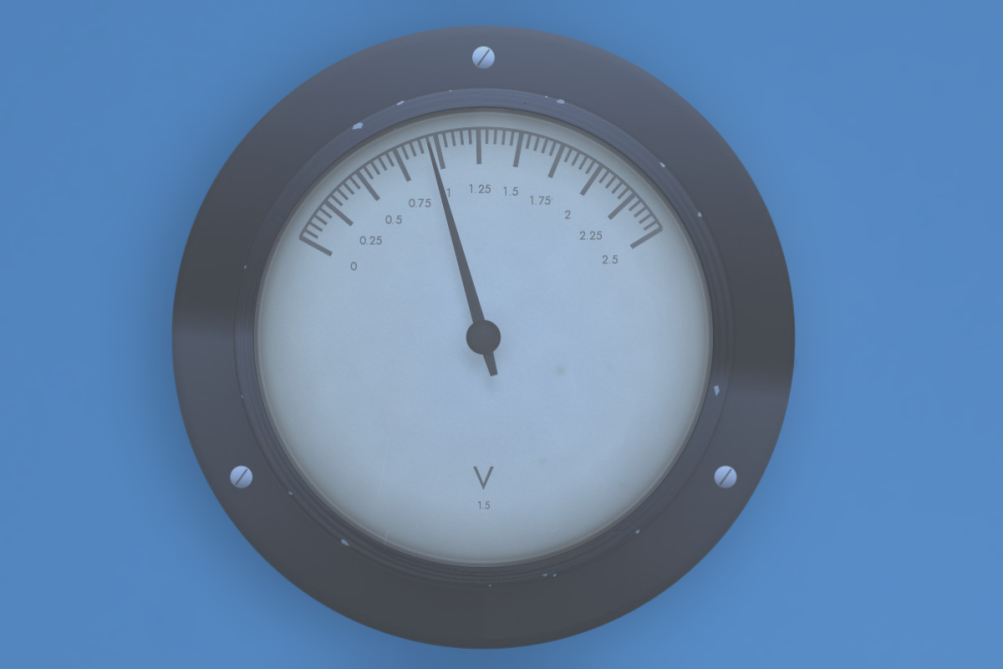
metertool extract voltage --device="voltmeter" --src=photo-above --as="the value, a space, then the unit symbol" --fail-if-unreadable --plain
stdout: 0.95 V
